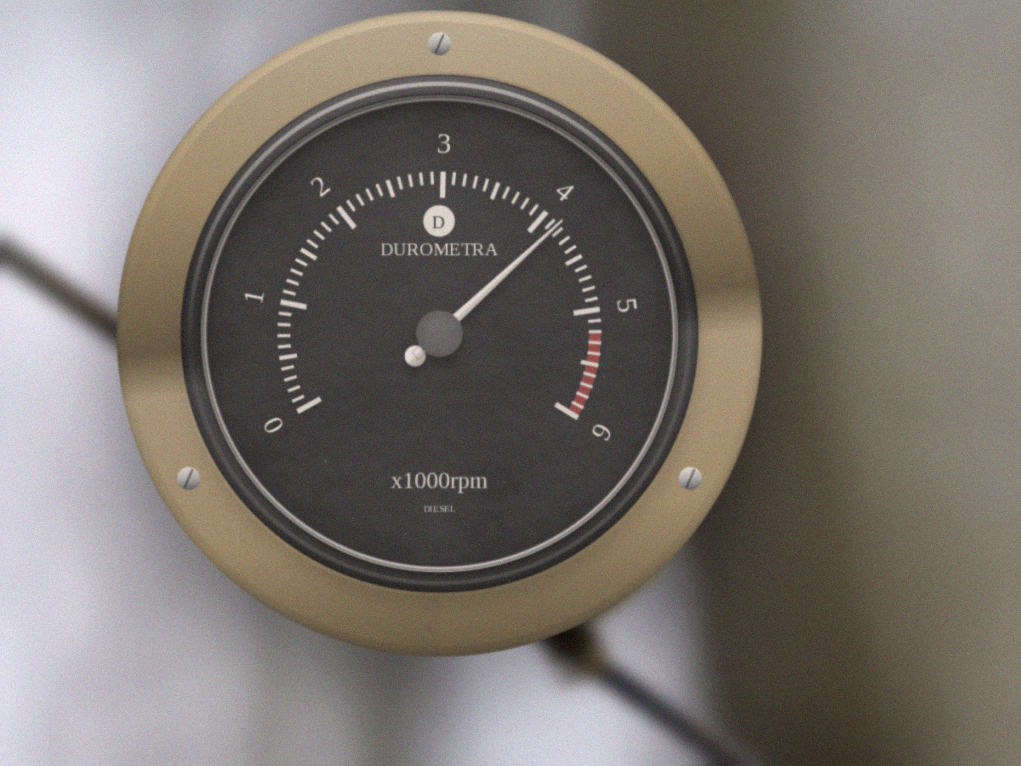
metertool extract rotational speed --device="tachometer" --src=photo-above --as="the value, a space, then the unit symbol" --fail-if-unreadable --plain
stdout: 4150 rpm
